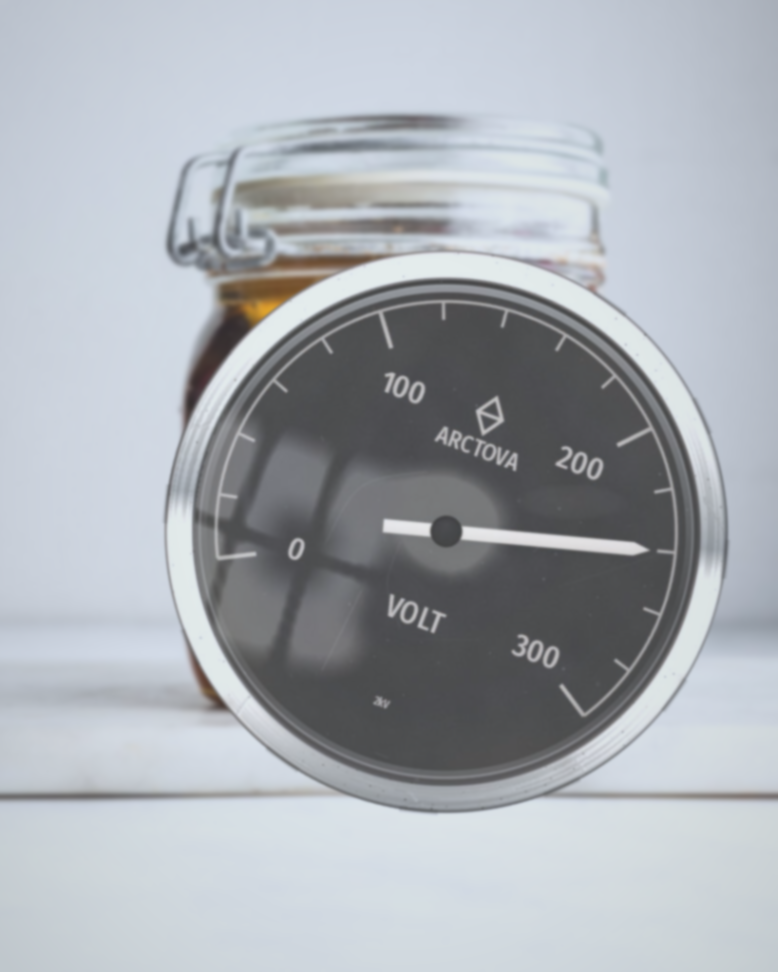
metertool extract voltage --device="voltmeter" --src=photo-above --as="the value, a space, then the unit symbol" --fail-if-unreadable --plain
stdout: 240 V
